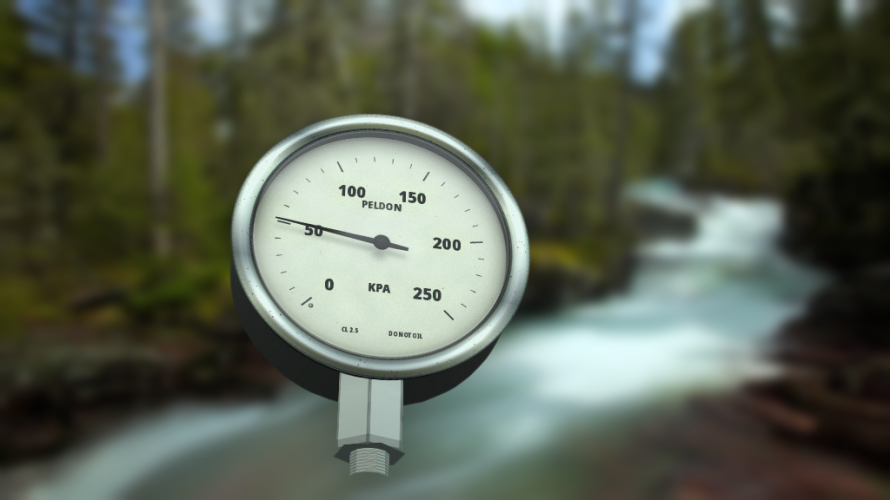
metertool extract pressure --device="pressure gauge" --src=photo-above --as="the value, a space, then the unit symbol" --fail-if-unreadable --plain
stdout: 50 kPa
